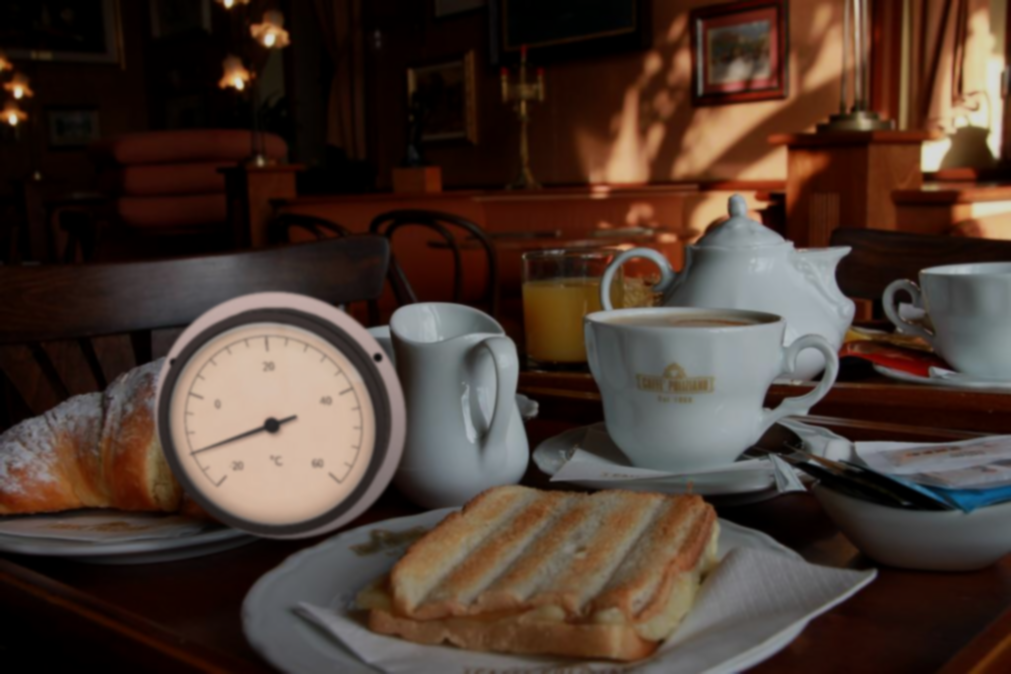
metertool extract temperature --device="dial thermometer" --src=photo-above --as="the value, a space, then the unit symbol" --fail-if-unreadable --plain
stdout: -12 °C
